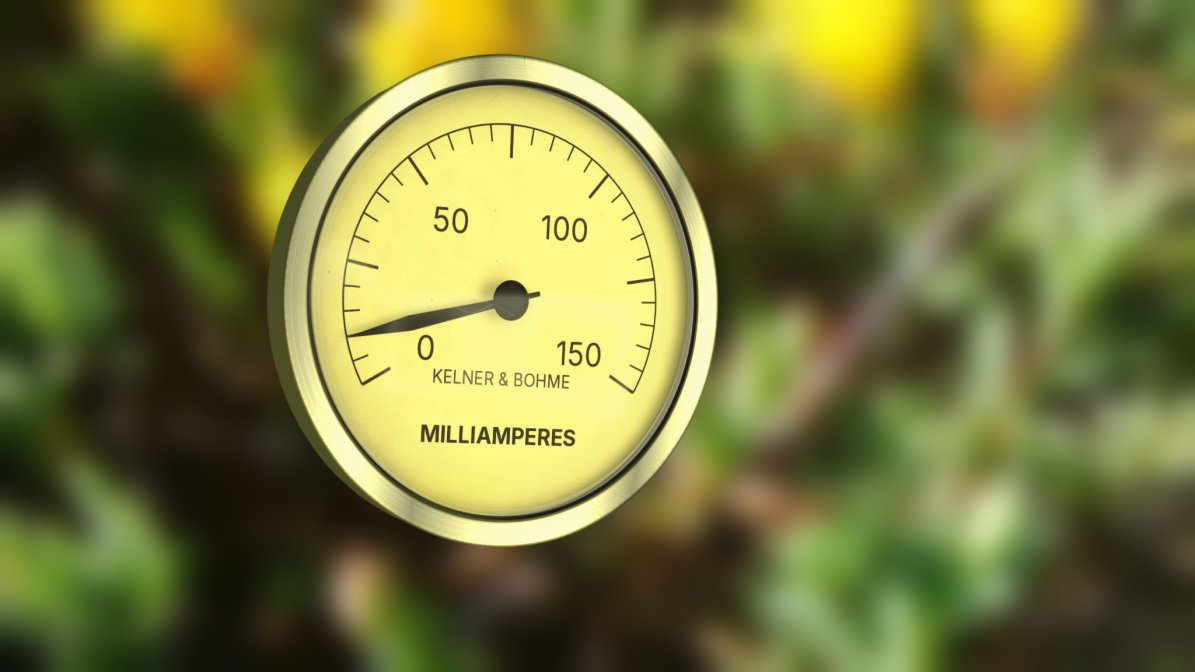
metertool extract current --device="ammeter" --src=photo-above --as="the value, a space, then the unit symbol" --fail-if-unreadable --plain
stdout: 10 mA
